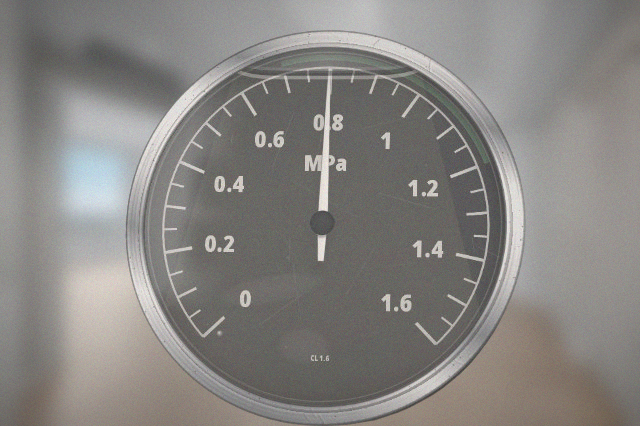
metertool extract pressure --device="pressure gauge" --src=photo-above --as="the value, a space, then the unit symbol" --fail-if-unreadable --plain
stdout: 0.8 MPa
